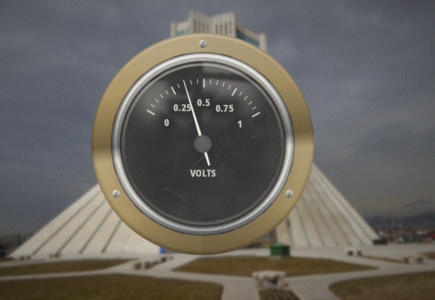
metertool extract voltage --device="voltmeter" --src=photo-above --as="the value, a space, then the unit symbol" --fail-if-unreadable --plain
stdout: 0.35 V
